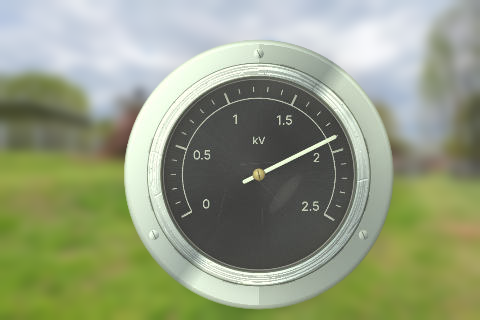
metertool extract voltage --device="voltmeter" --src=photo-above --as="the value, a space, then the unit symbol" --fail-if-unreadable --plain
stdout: 1.9 kV
